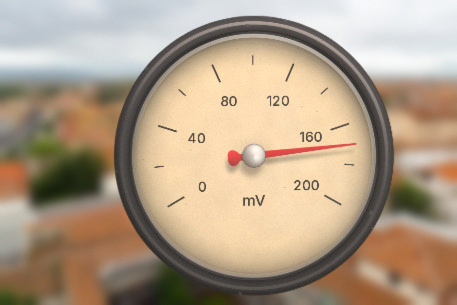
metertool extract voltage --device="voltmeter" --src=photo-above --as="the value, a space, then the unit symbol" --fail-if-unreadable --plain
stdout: 170 mV
